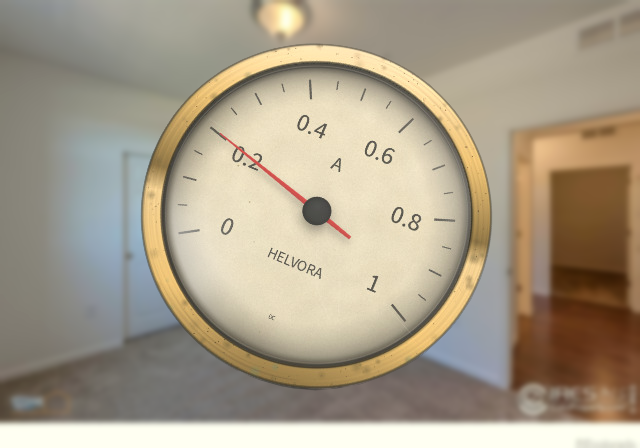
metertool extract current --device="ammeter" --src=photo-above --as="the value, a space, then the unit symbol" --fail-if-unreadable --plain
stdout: 0.2 A
